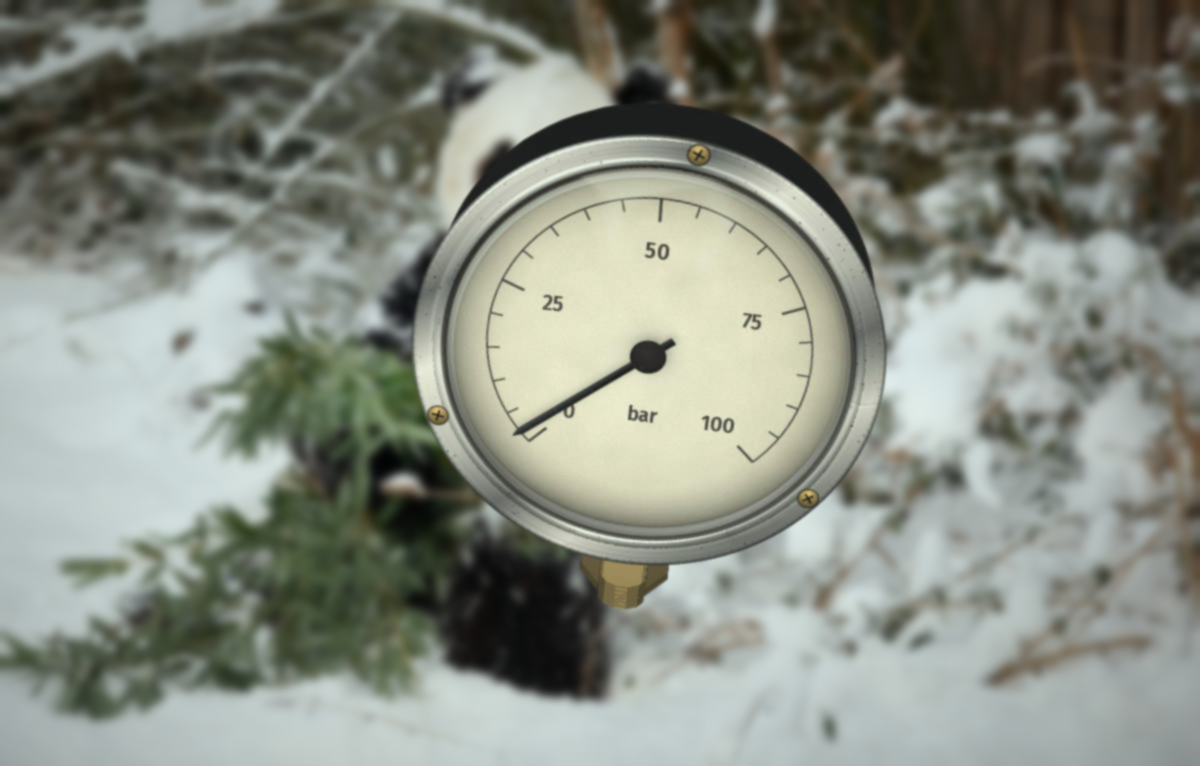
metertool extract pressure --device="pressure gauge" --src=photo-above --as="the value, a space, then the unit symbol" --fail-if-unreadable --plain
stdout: 2.5 bar
